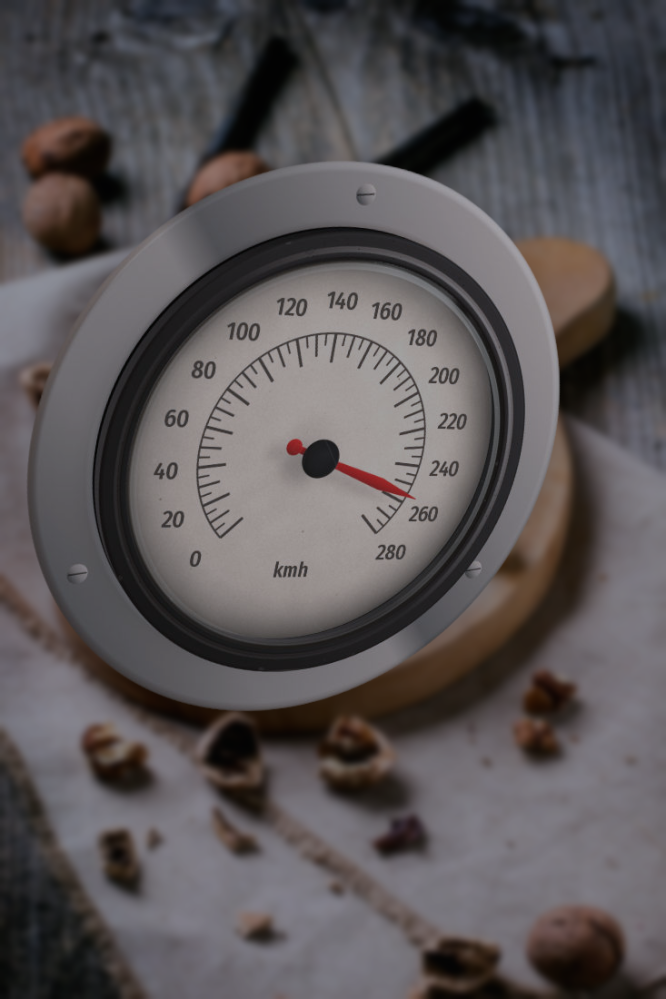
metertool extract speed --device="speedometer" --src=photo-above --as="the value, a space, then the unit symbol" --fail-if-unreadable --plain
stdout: 255 km/h
